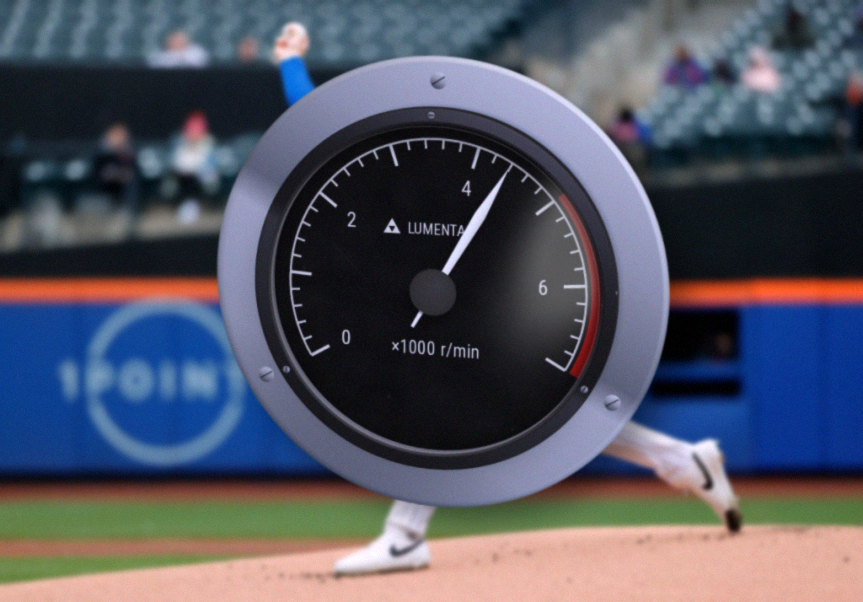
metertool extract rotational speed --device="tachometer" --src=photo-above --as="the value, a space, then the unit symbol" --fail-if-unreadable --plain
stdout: 4400 rpm
